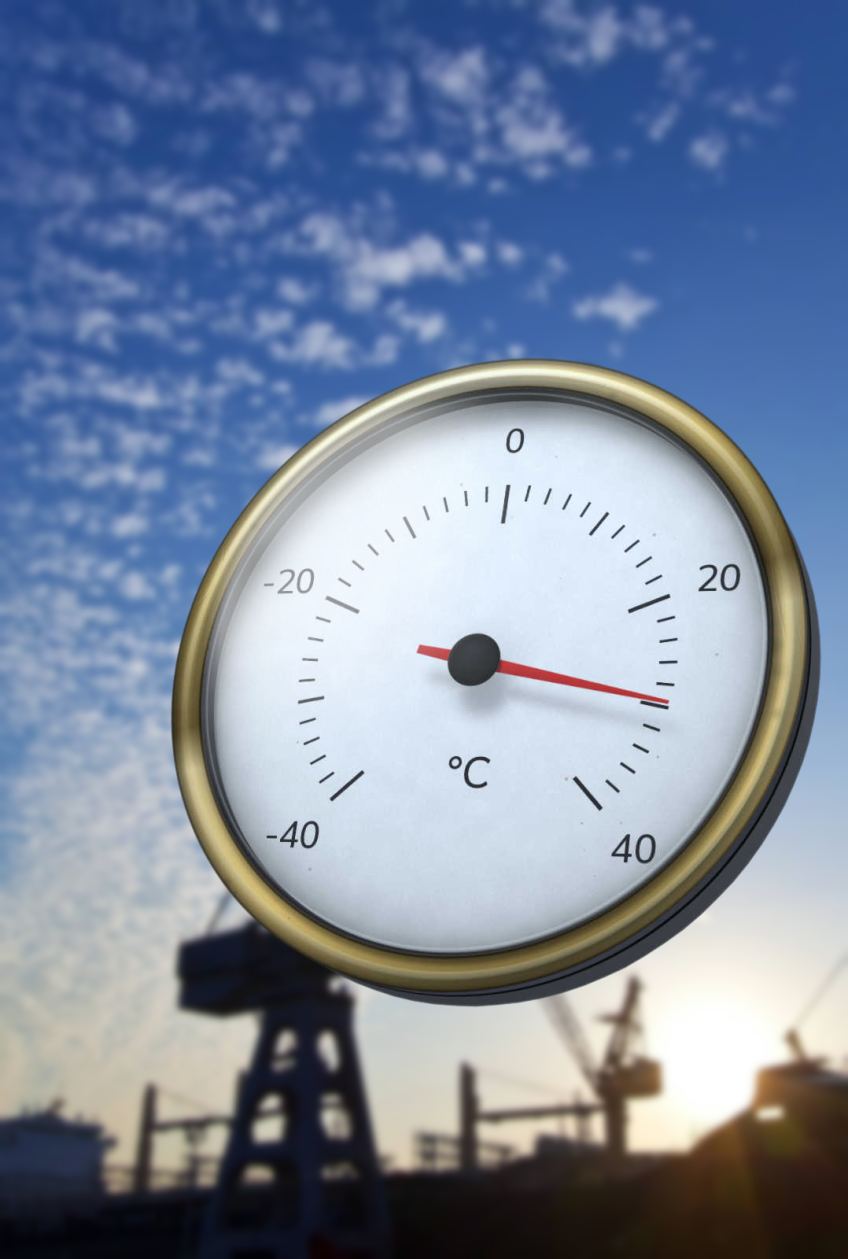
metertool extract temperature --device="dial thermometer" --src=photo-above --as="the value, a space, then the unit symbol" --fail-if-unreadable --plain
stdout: 30 °C
